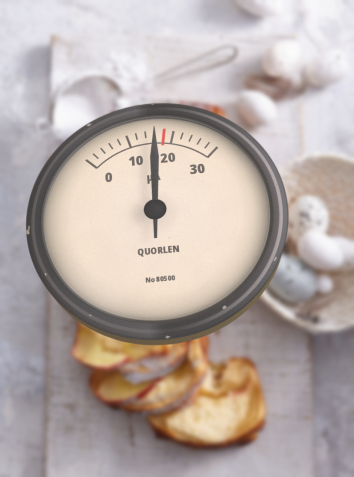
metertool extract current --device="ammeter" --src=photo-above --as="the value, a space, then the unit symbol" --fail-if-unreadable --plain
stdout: 16 µA
